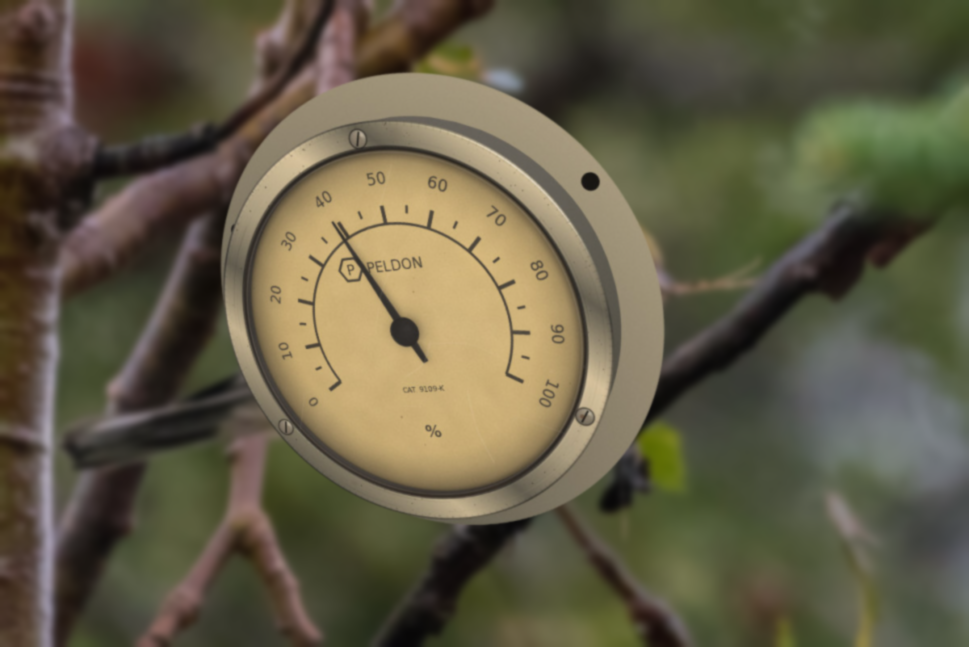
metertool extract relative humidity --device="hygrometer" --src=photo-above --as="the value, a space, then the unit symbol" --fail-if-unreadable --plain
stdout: 40 %
